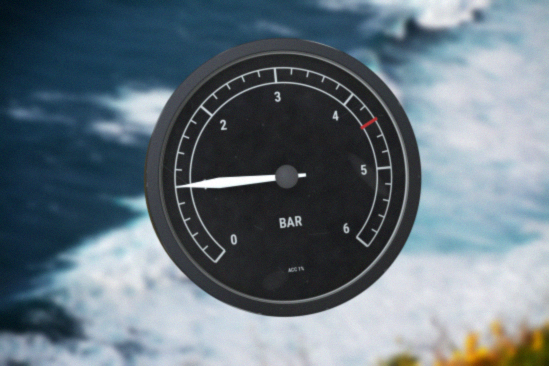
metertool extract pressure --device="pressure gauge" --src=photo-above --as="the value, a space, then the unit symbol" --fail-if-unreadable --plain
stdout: 1 bar
